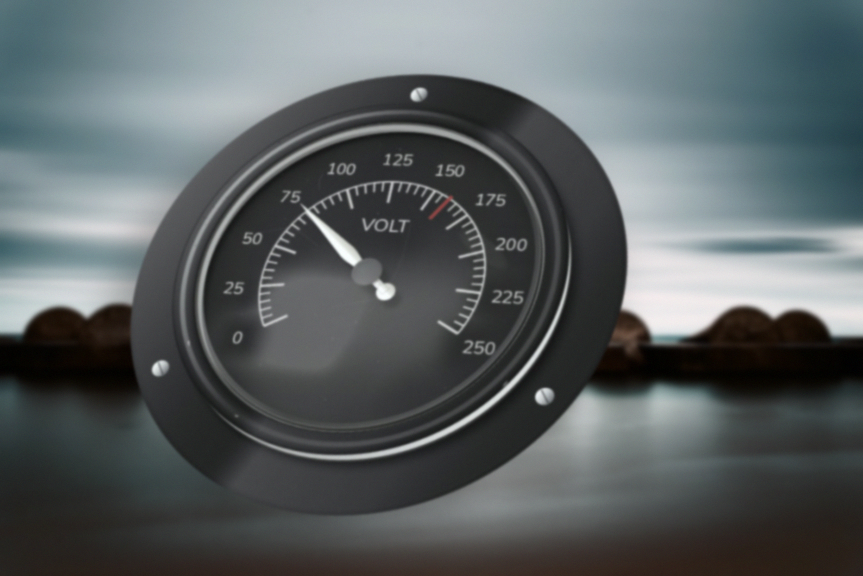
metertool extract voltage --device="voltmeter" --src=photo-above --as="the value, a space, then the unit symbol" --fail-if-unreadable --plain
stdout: 75 V
